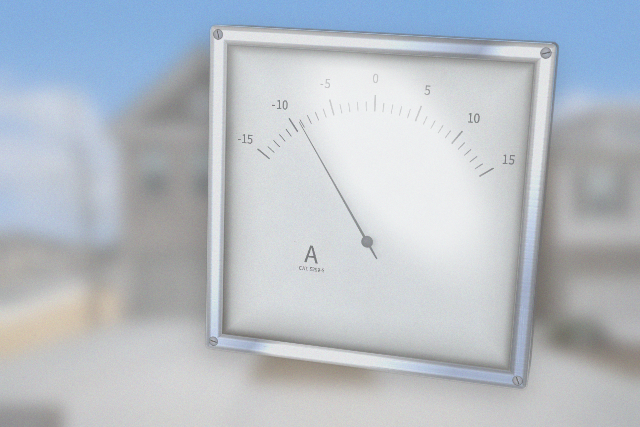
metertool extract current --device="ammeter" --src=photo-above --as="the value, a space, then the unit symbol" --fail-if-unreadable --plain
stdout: -9 A
